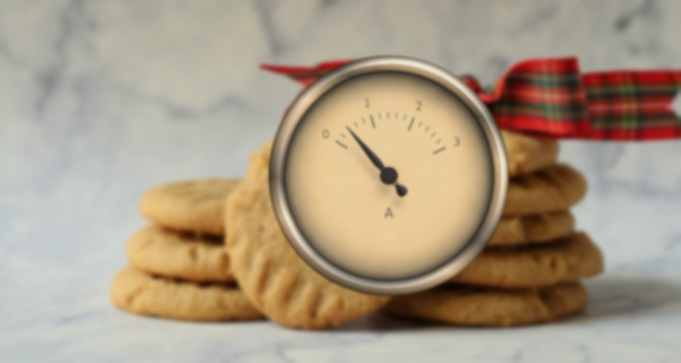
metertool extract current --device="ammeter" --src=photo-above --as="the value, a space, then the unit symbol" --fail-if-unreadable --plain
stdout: 0.4 A
